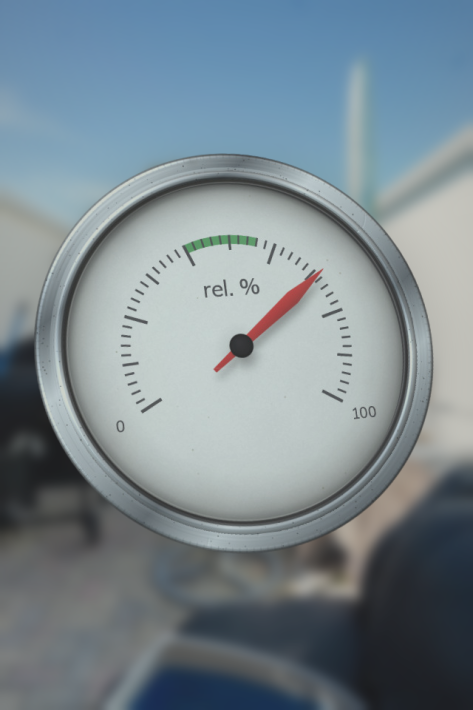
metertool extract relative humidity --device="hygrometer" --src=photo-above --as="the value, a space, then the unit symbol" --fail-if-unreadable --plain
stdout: 71 %
